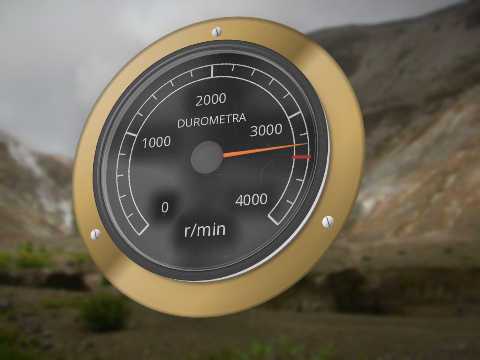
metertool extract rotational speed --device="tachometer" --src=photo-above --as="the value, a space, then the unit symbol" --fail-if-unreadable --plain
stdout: 3300 rpm
